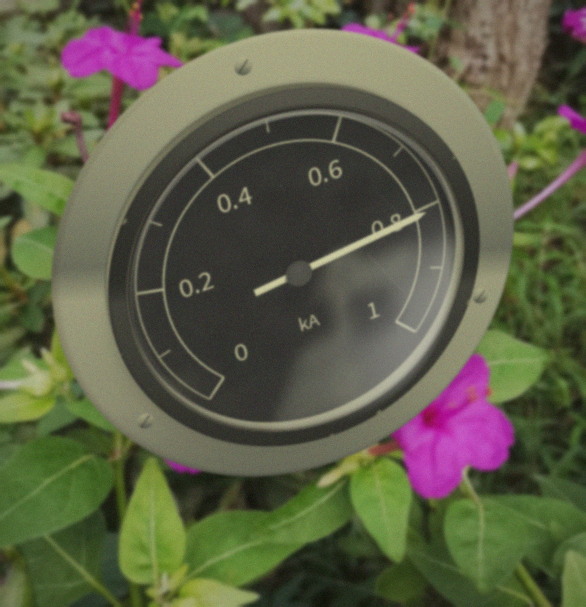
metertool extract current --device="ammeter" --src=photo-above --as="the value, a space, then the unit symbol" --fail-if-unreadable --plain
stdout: 0.8 kA
